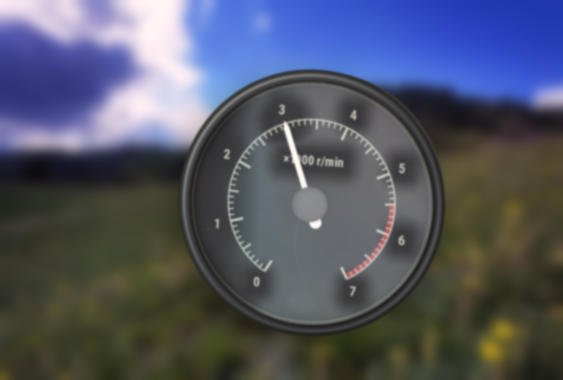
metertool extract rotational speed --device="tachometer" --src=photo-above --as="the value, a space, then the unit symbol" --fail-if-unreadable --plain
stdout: 3000 rpm
